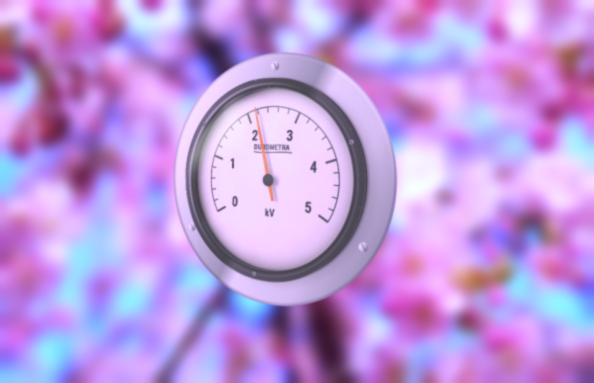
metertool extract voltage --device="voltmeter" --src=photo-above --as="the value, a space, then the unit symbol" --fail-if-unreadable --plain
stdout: 2.2 kV
